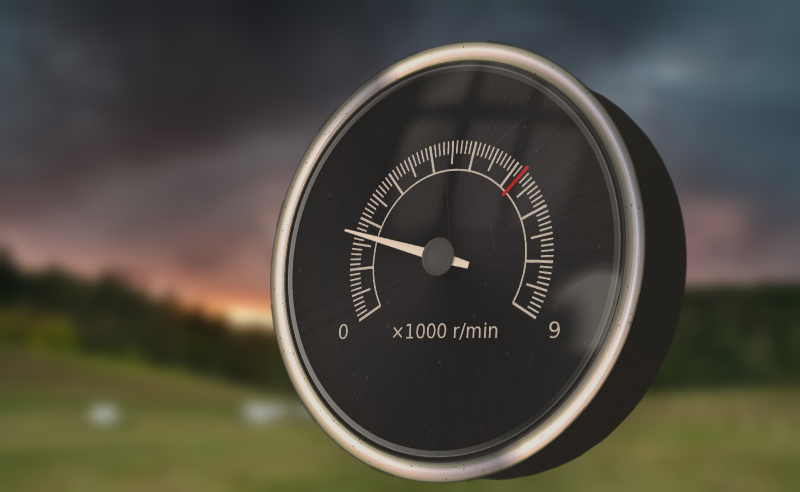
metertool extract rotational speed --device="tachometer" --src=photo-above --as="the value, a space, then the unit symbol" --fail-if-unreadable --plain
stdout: 1700 rpm
